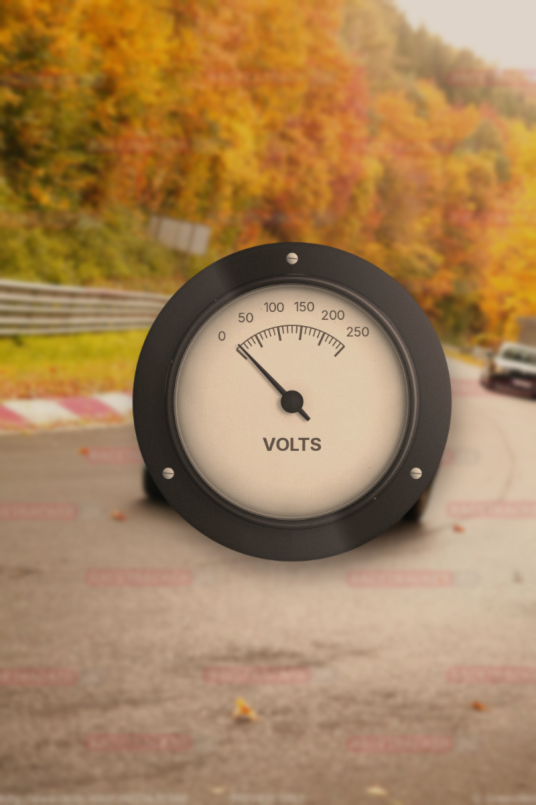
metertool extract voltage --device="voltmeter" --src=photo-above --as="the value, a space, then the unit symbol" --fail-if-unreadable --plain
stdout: 10 V
